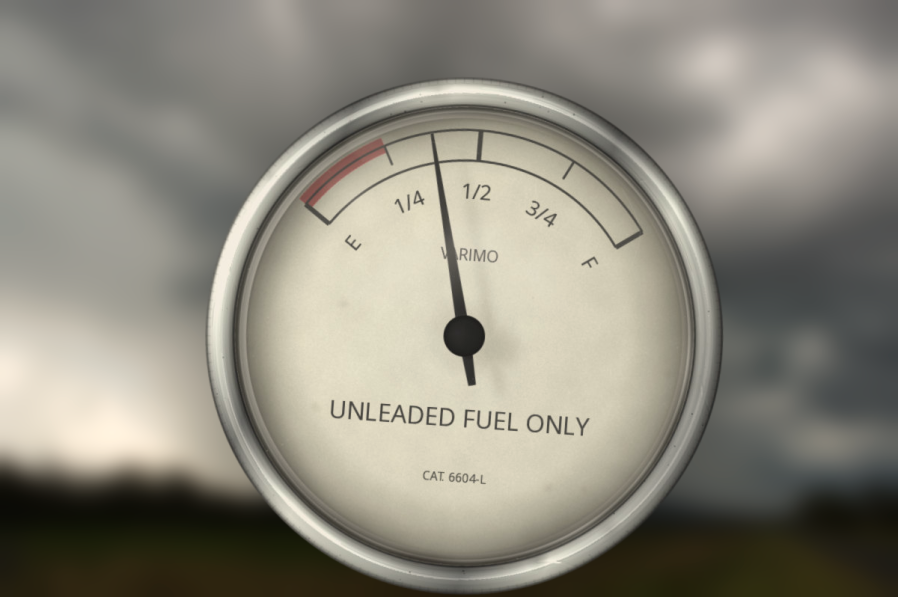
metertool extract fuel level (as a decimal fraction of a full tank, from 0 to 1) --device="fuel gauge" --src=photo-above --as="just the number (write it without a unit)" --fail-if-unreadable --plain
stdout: 0.375
